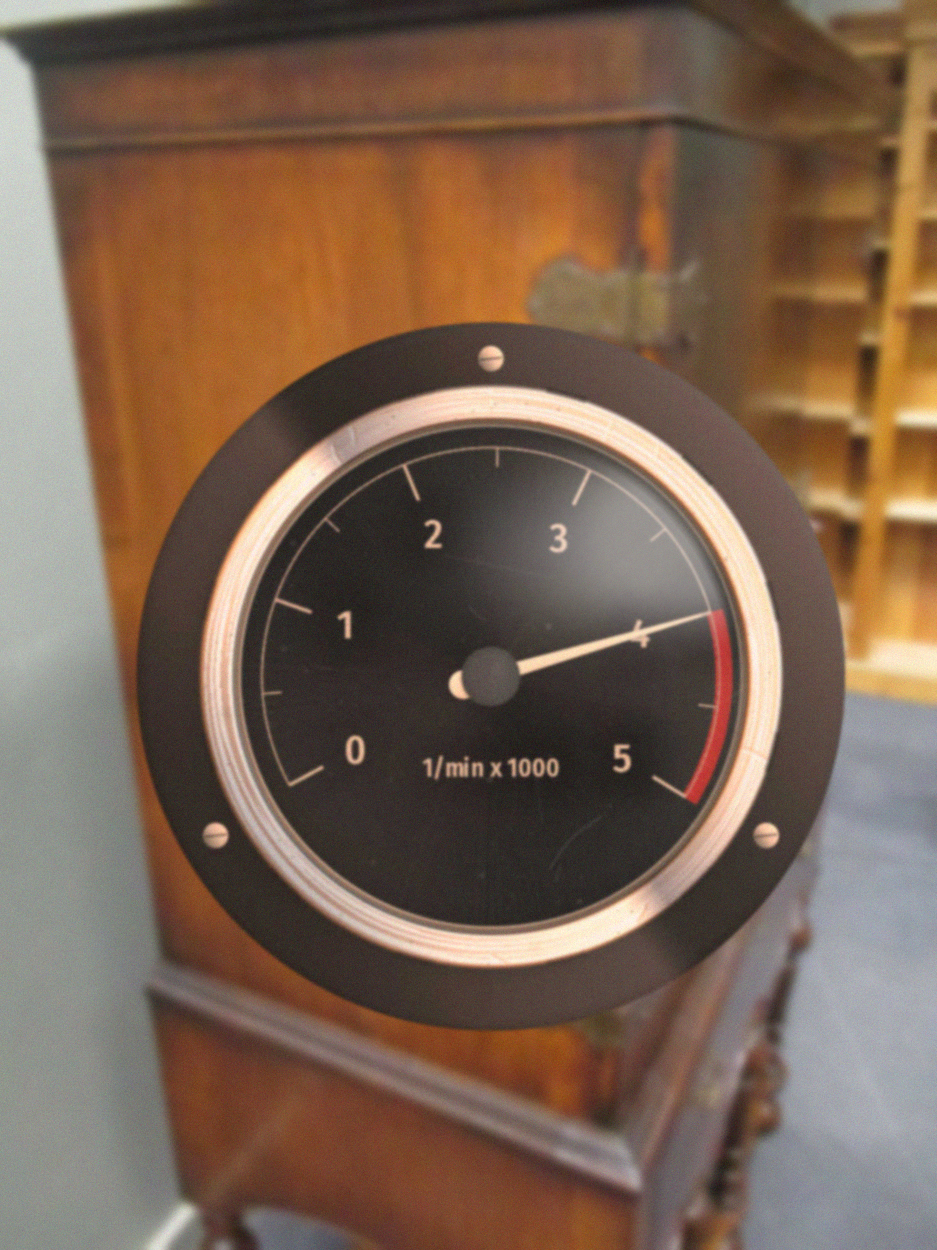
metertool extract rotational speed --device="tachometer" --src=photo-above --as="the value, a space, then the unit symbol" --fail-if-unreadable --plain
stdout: 4000 rpm
